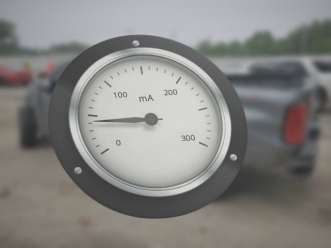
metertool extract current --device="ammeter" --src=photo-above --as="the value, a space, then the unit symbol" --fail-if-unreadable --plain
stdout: 40 mA
